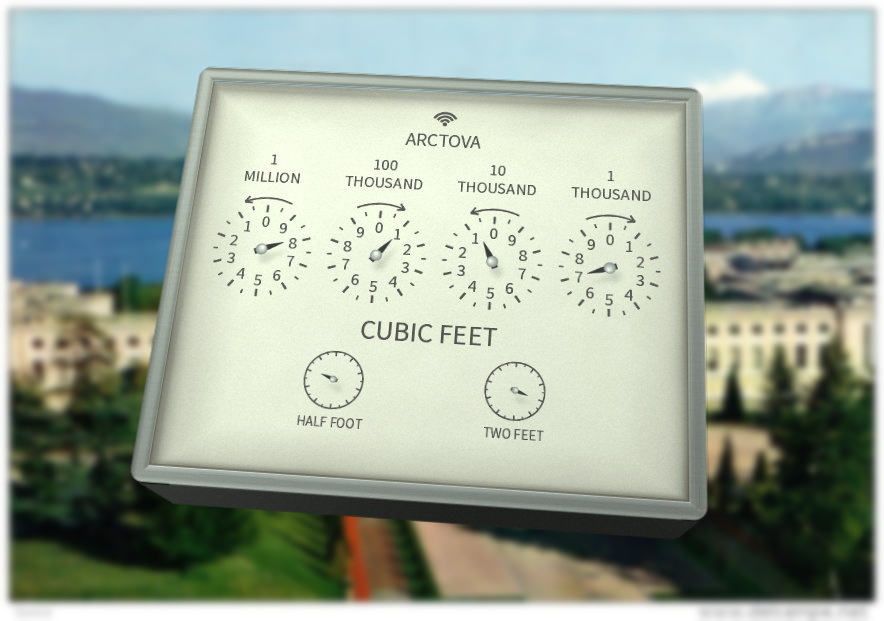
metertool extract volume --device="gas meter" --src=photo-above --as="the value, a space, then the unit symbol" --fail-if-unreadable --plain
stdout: 810700 ft³
